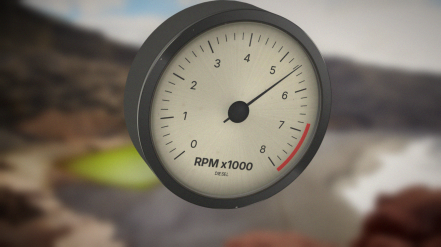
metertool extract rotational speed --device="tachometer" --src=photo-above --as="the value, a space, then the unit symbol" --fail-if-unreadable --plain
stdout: 5400 rpm
